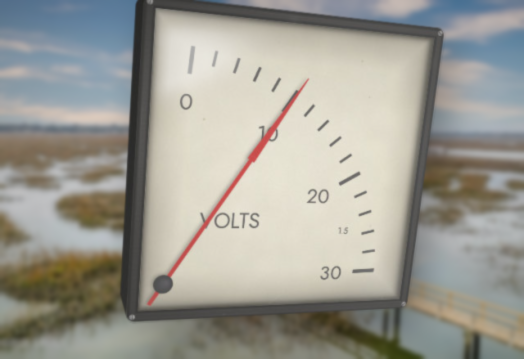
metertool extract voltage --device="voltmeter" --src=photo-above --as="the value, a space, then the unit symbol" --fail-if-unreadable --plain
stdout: 10 V
